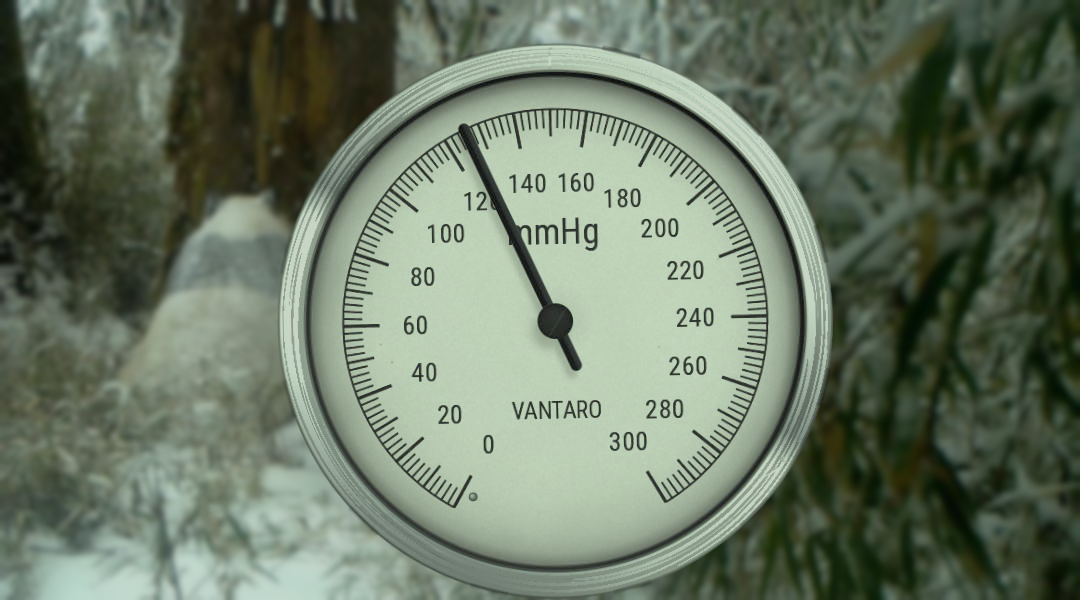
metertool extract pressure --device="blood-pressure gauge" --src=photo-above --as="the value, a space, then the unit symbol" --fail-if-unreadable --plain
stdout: 126 mmHg
